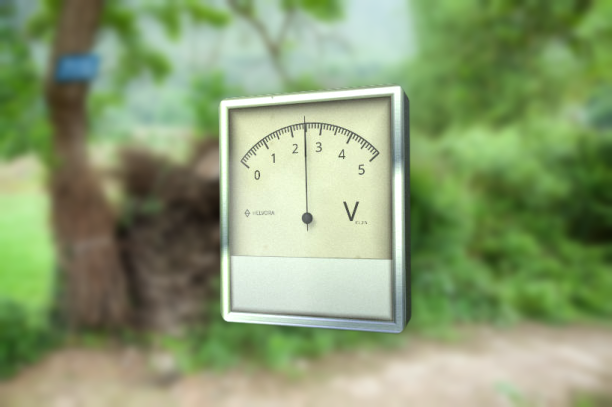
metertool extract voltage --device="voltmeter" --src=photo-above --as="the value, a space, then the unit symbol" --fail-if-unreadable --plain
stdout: 2.5 V
